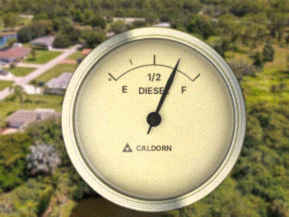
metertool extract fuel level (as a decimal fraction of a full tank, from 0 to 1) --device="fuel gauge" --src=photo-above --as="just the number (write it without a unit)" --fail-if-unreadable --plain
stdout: 0.75
